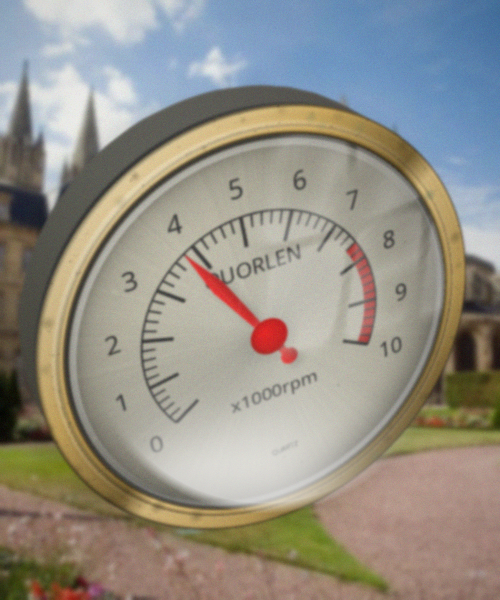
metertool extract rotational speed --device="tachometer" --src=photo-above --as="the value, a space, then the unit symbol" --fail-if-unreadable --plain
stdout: 3800 rpm
